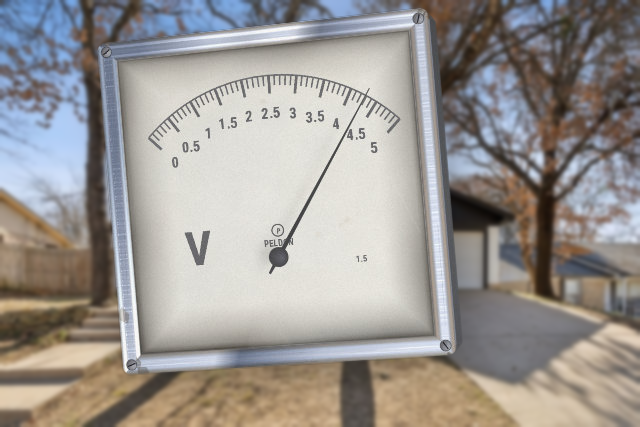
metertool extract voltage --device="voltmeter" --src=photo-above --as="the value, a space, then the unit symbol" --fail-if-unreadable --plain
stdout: 4.3 V
